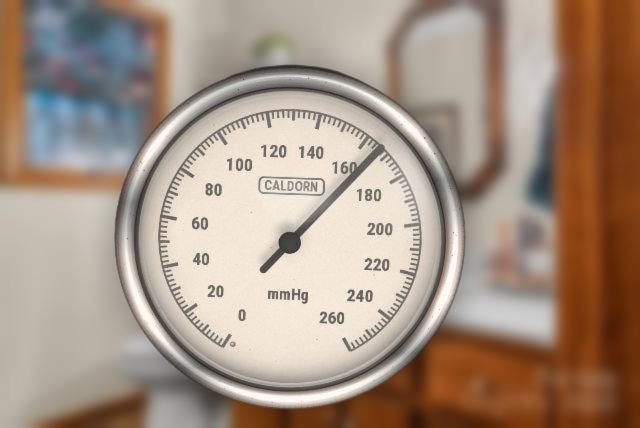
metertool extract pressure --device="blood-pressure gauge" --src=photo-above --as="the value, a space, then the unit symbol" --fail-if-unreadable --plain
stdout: 166 mmHg
